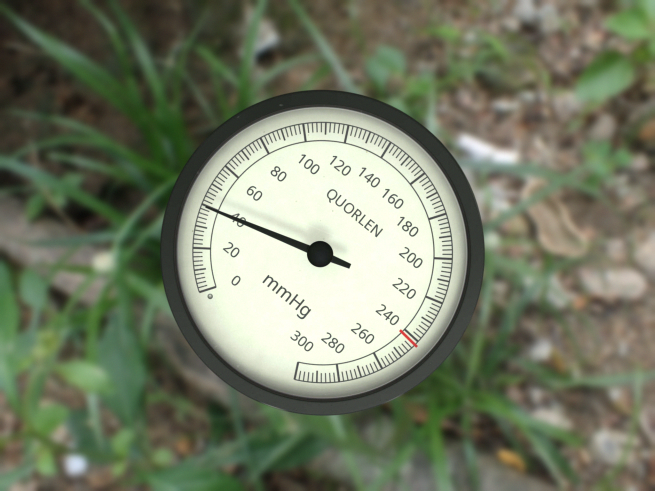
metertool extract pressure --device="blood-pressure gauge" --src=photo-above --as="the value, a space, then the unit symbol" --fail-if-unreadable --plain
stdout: 40 mmHg
